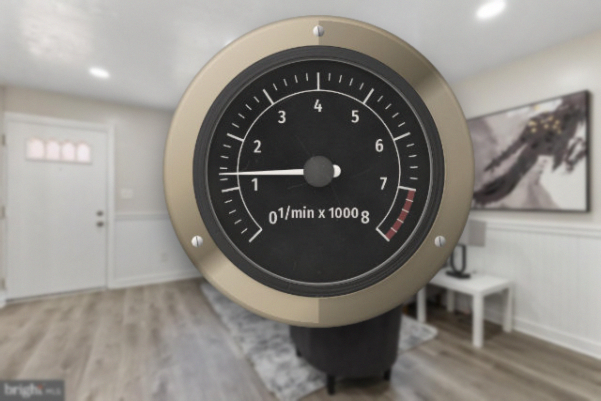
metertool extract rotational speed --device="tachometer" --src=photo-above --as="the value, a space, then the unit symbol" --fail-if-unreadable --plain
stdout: 1300 rpm
